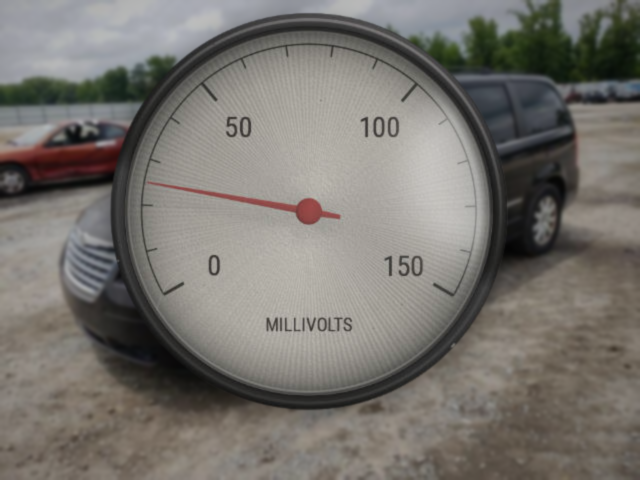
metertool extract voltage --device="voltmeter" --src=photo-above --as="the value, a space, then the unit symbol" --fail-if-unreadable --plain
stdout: 25 mV
